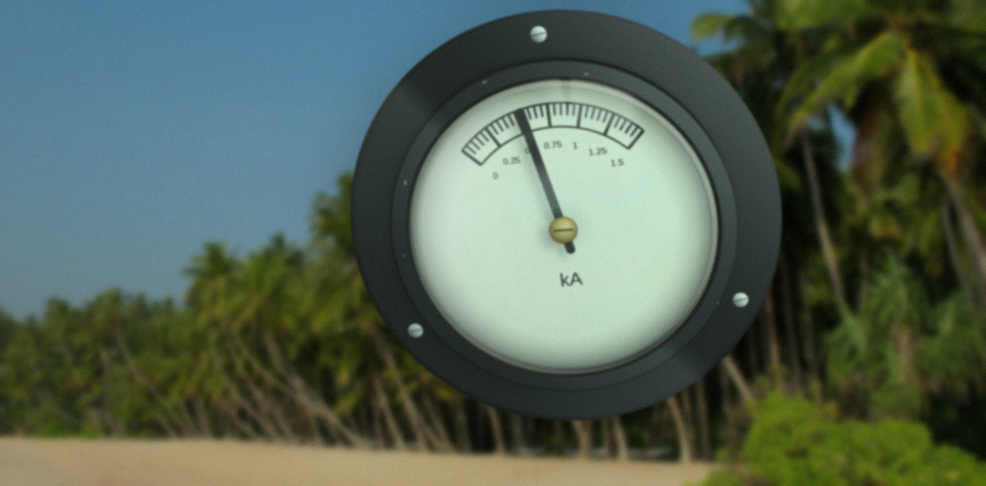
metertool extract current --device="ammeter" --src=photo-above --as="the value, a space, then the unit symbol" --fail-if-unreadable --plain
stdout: 0.55 kA
